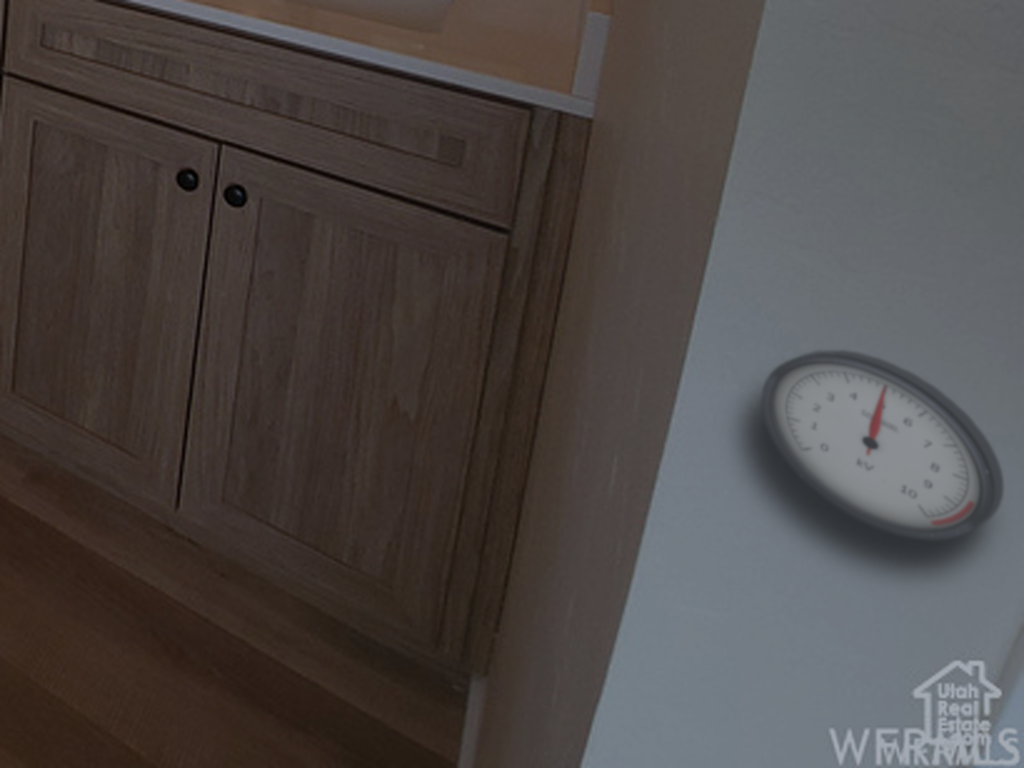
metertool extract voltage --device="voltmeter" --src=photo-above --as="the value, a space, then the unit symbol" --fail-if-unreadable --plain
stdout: 5 kV
